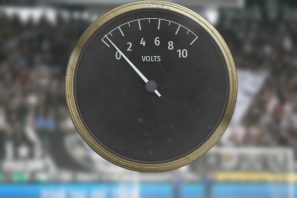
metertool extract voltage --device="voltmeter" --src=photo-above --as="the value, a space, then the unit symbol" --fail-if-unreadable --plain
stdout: 0.5 V
